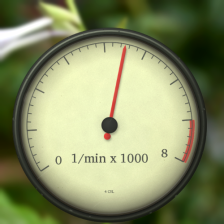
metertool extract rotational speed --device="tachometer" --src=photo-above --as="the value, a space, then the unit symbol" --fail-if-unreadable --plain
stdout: 4500 rpm
